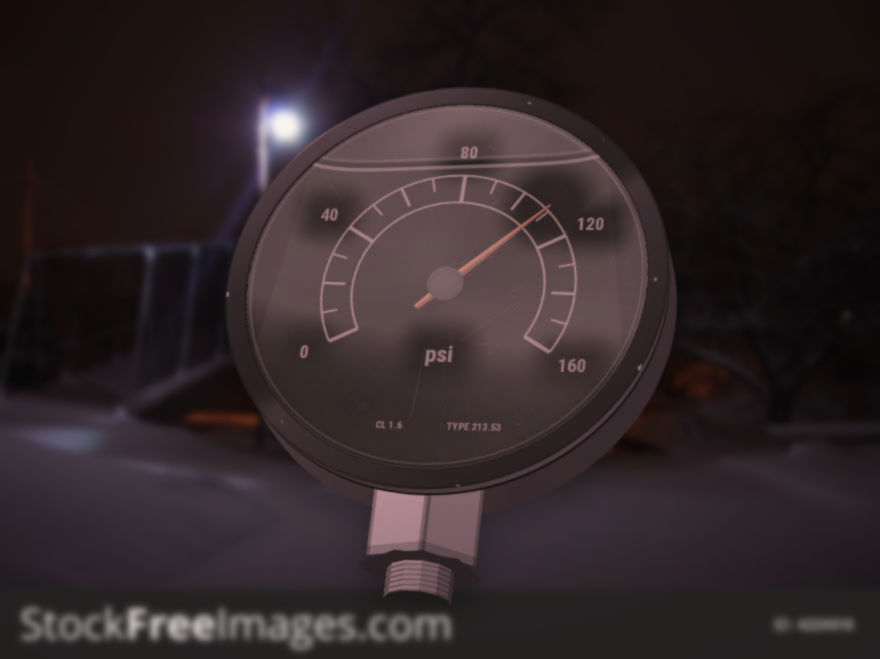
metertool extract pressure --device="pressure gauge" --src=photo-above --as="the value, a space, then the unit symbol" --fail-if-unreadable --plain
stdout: 110 psi
